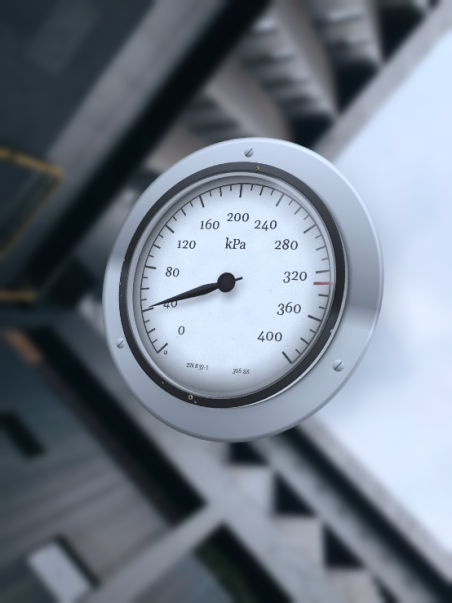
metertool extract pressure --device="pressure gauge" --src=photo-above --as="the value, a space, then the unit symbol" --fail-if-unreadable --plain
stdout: 40 kPa
